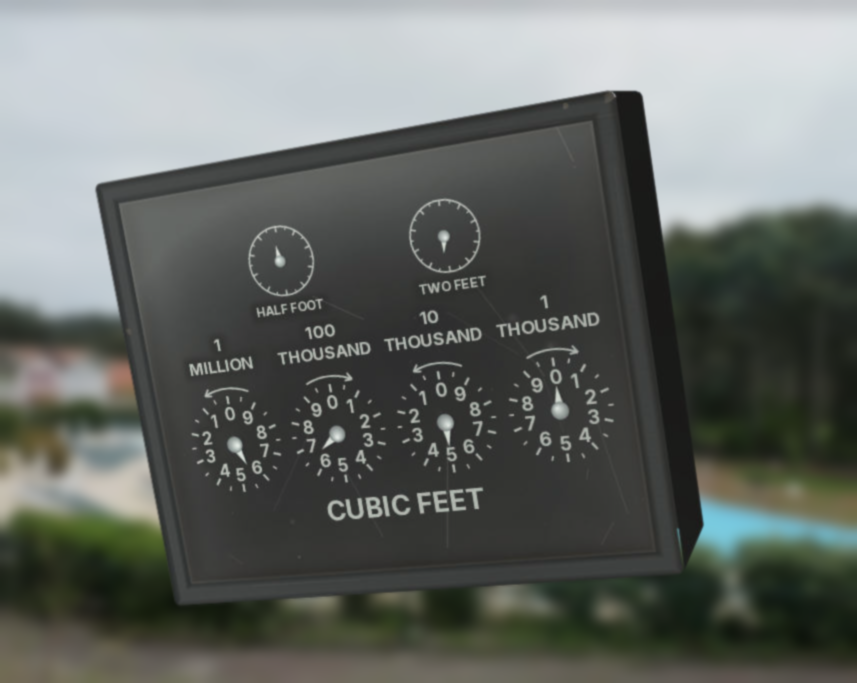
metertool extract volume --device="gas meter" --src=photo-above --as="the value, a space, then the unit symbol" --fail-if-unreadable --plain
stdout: 565000 ft³
